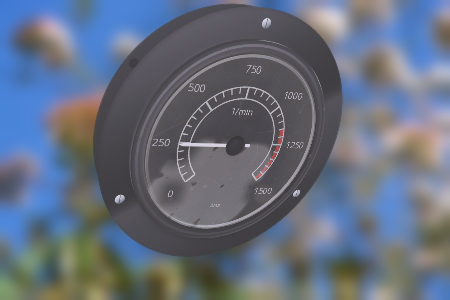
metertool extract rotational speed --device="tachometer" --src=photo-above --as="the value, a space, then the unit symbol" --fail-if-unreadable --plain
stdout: 250 rpm
